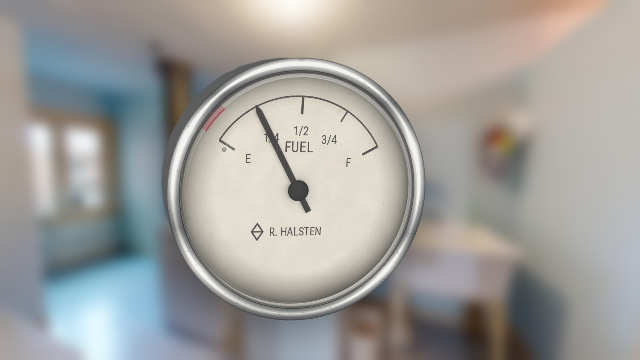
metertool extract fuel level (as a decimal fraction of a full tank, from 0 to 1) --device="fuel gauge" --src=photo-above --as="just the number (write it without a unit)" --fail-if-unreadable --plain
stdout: 0.25
